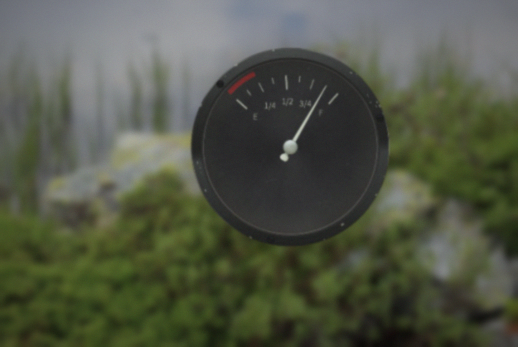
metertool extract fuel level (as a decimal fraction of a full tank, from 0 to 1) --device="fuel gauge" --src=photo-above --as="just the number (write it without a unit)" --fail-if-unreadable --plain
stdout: 0.875
